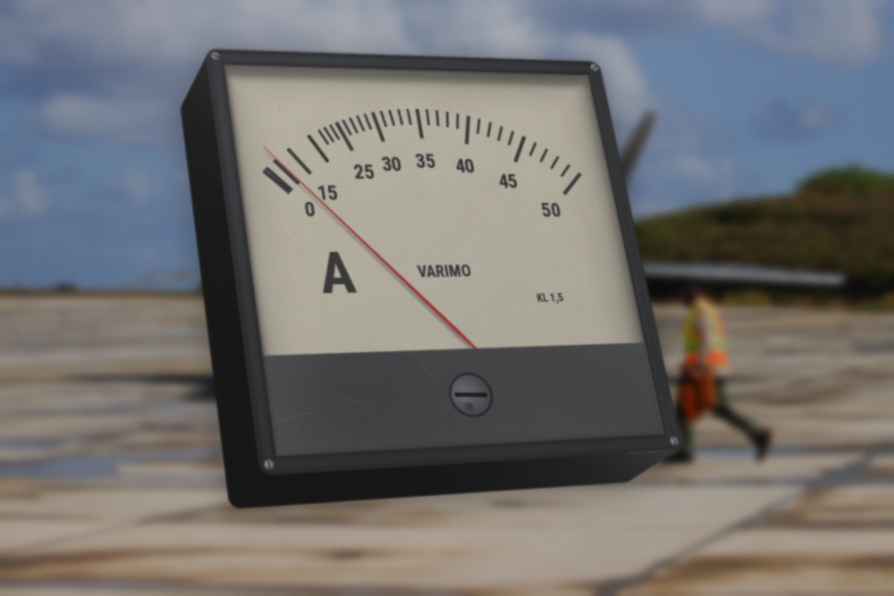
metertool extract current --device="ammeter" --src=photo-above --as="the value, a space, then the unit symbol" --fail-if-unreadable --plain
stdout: 10 A
